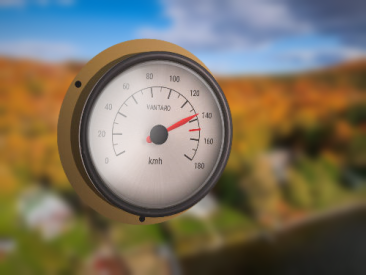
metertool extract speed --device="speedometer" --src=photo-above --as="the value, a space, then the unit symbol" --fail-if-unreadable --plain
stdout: 135 km/h
